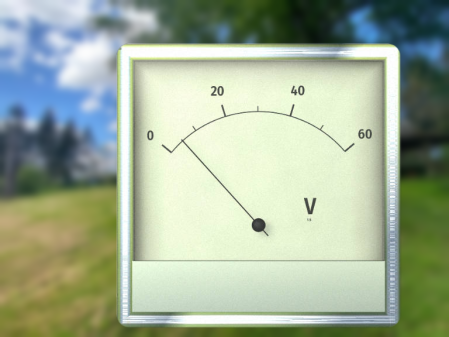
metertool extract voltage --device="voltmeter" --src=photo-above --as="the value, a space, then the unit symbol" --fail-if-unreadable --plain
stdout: 5 V
